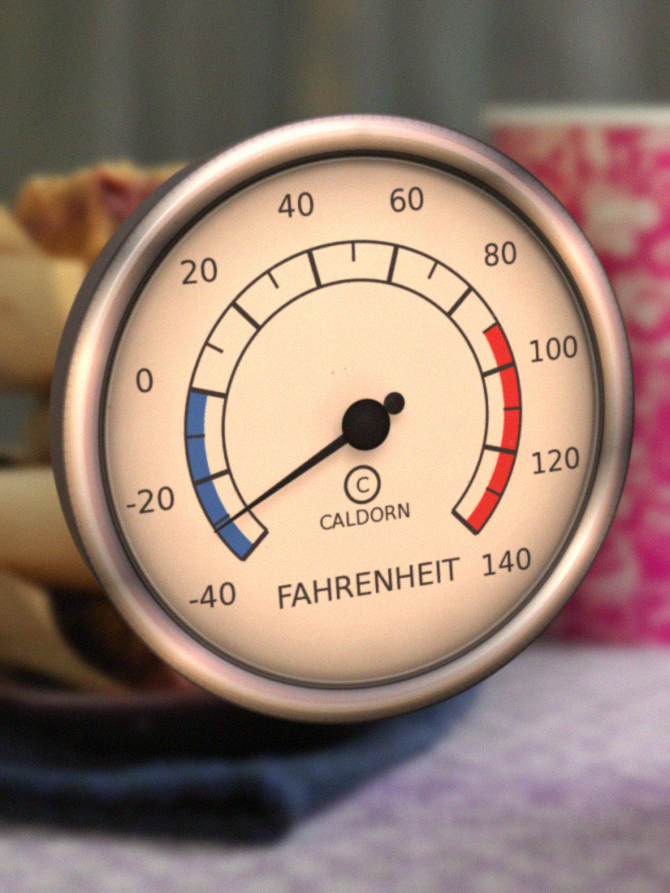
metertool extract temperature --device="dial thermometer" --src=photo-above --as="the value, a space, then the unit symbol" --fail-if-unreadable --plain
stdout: -30 °F
